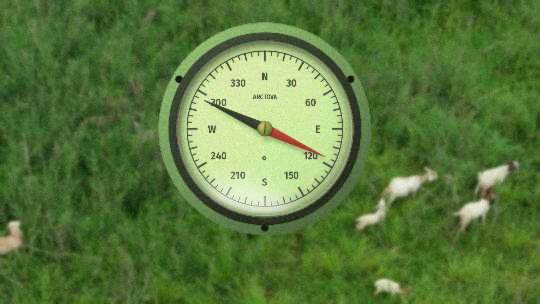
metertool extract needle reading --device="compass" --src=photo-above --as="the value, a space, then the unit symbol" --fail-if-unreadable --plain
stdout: 115 °
